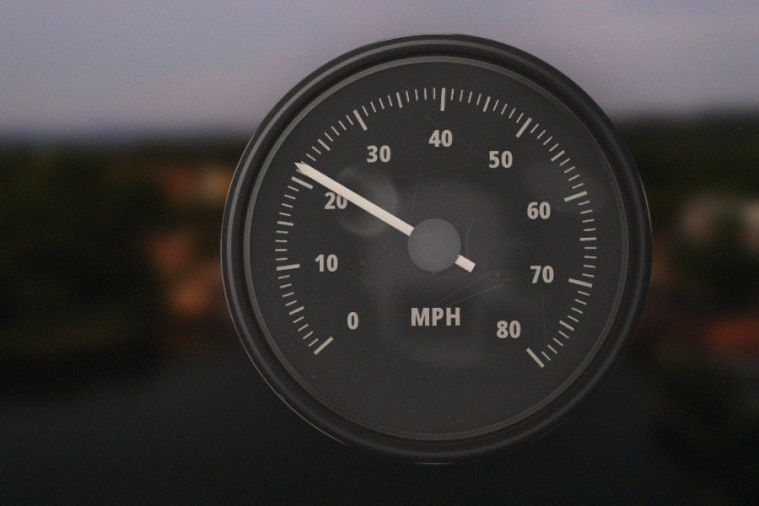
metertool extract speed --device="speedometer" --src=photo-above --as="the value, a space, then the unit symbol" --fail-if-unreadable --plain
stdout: 21.5 mph
